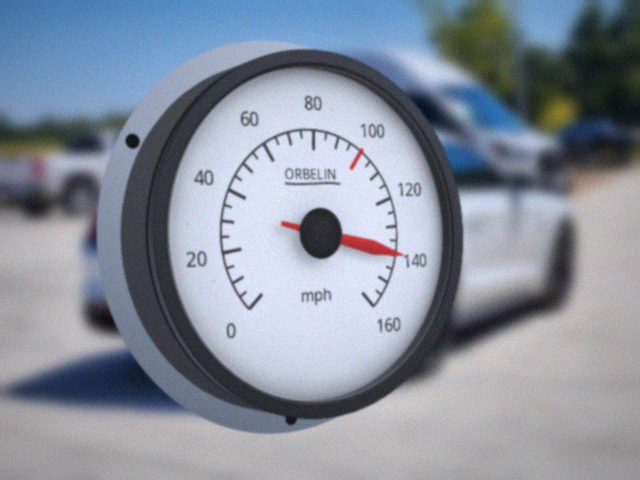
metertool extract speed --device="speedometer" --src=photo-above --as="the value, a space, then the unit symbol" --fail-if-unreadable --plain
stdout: 140 mph
